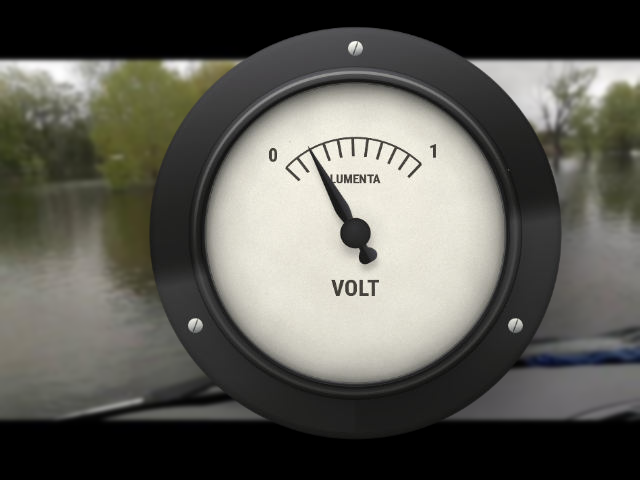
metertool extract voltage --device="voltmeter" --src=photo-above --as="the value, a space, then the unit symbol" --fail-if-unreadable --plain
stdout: 0.2 V
